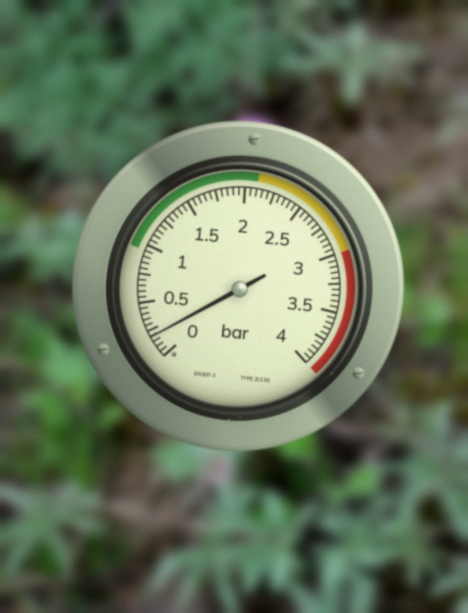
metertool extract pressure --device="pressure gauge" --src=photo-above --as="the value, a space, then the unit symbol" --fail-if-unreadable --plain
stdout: 0.2 bar
